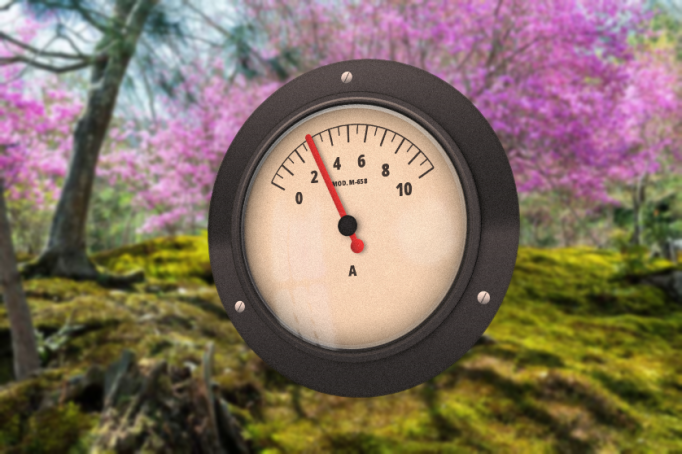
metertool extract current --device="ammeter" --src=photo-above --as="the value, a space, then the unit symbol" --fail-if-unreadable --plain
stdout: 3 A
